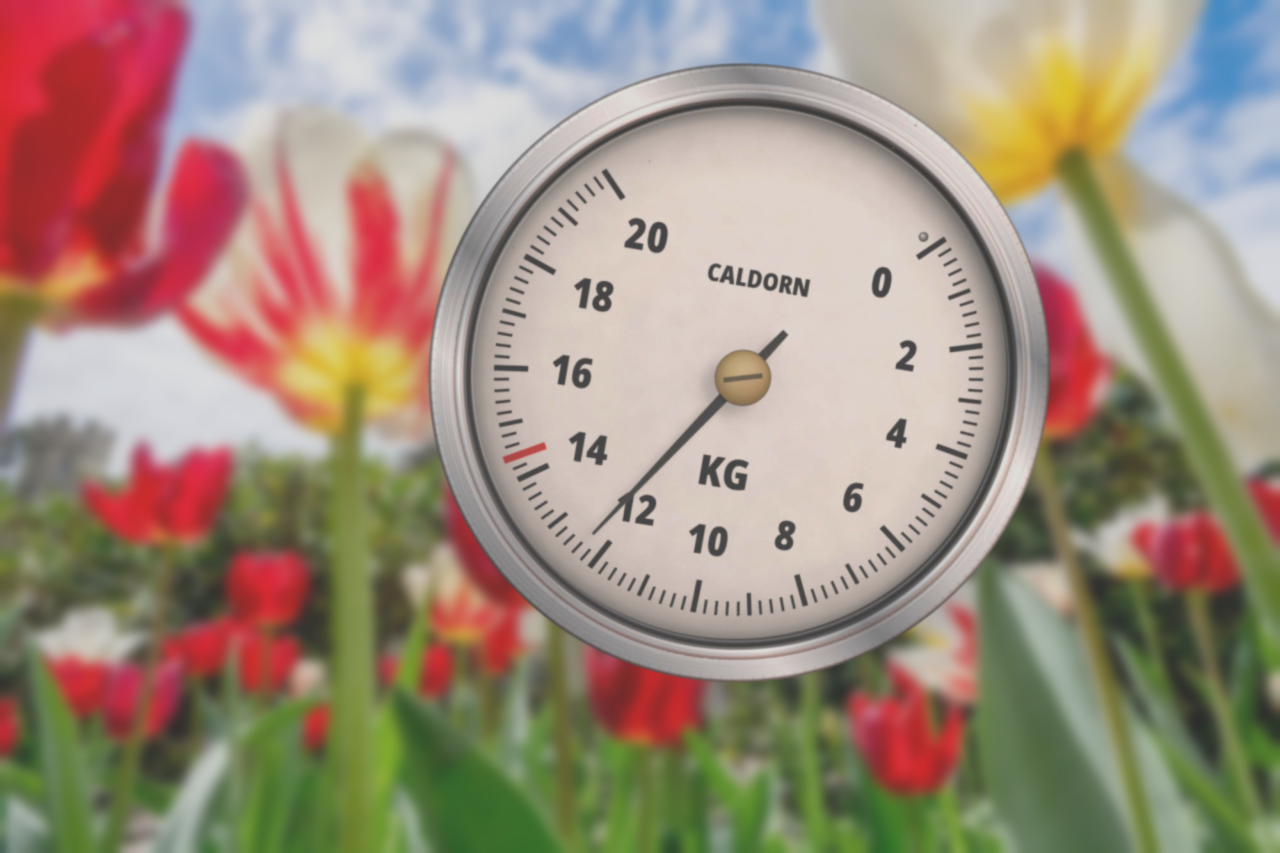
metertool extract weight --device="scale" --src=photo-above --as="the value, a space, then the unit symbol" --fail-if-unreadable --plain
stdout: 12.4 kg
